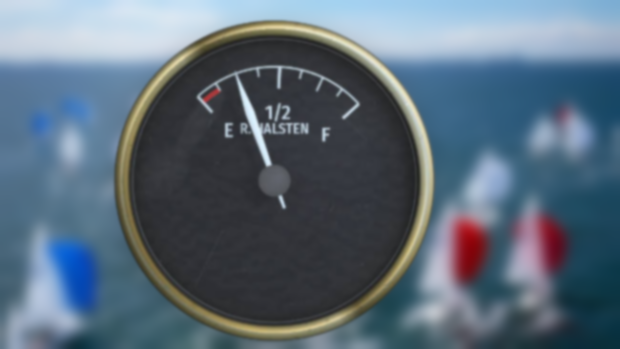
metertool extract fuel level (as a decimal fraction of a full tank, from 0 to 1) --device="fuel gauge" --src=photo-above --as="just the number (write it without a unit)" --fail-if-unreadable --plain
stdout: 0.25
